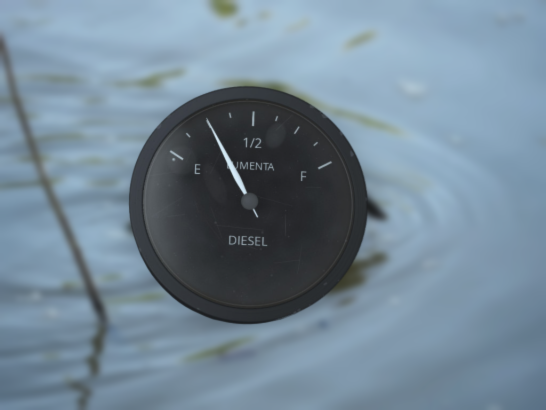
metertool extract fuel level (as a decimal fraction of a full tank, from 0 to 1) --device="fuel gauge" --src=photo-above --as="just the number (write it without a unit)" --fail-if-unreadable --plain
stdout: 0.25
